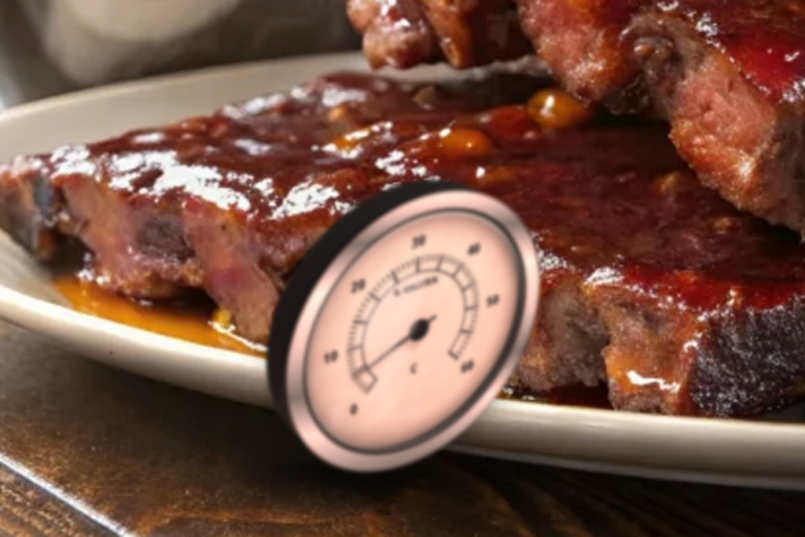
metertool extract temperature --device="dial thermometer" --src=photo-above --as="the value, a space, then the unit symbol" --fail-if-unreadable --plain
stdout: 5 °C
